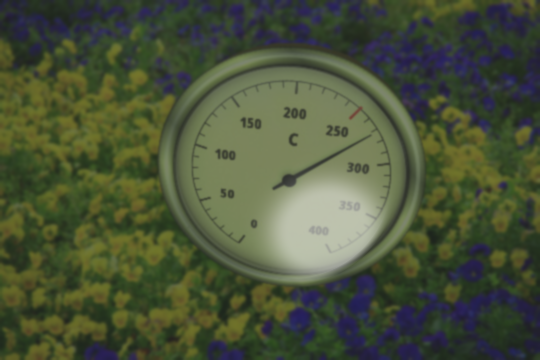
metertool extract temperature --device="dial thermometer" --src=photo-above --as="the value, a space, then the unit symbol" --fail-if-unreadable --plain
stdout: 270 °C
